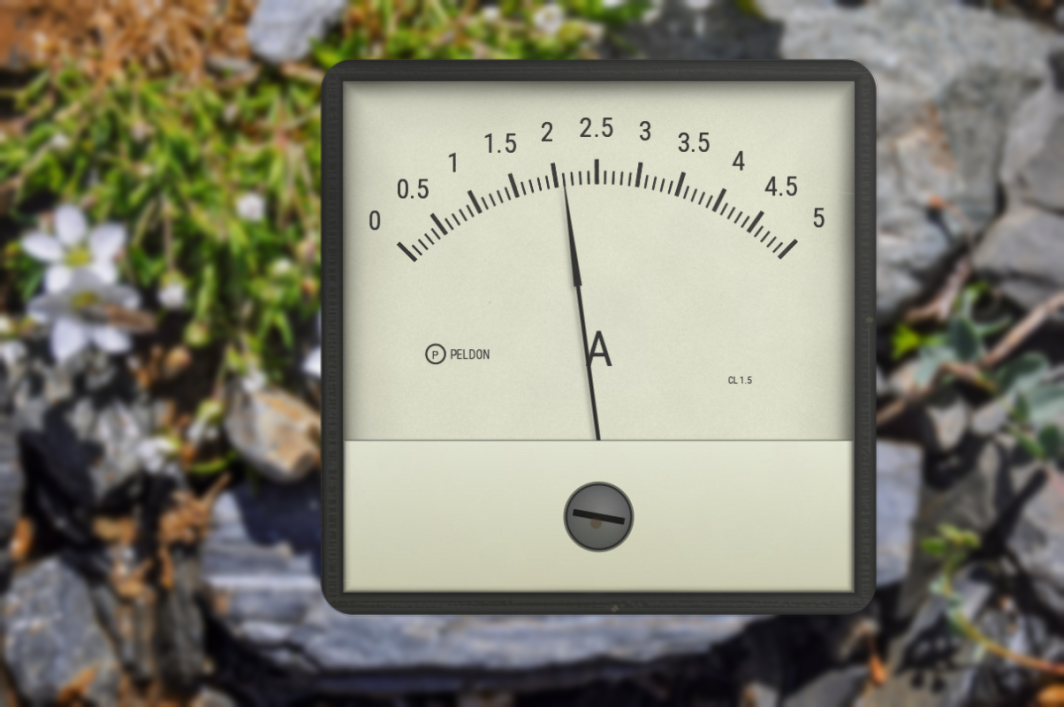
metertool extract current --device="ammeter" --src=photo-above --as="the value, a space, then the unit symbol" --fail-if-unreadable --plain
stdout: 2.1 A
